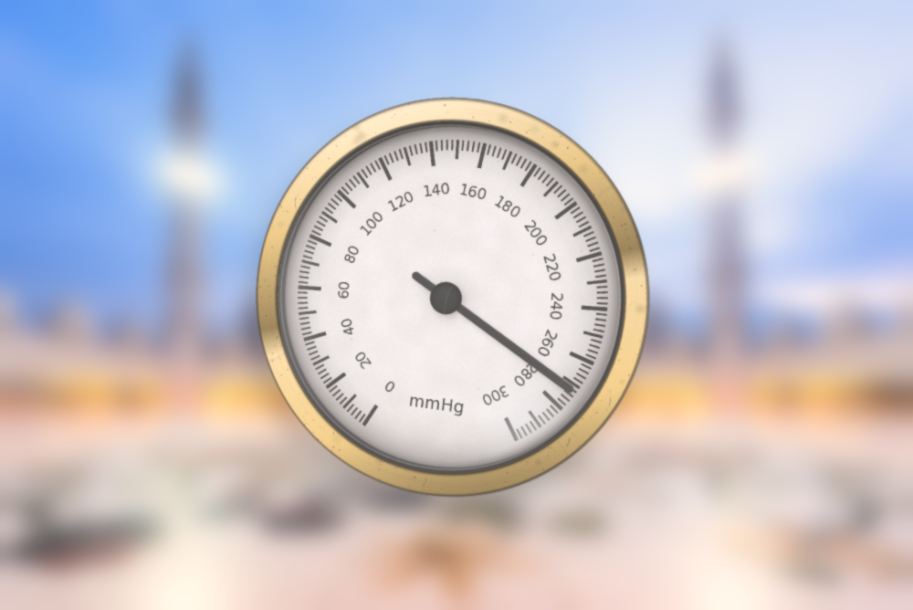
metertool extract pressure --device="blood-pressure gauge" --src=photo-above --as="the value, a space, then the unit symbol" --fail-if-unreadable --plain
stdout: 272 mmHg
